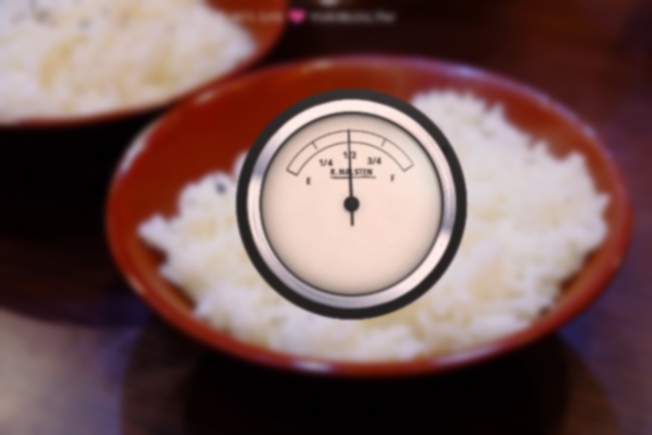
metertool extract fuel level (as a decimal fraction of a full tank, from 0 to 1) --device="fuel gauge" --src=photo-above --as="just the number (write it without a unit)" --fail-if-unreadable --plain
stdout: 0.5
